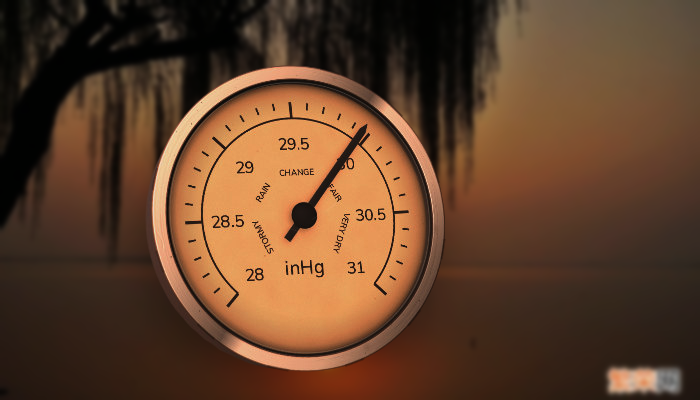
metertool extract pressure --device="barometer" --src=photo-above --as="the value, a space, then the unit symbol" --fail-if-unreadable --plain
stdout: 29.95 inHg
